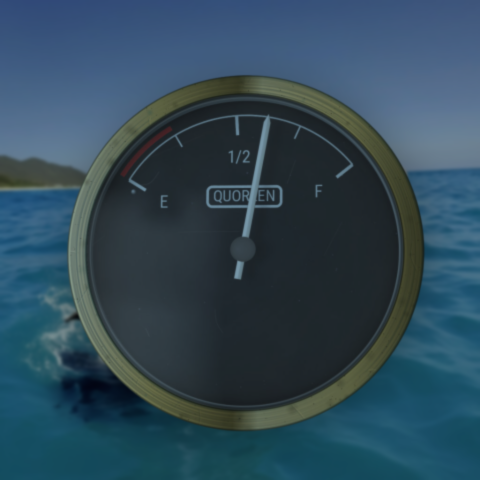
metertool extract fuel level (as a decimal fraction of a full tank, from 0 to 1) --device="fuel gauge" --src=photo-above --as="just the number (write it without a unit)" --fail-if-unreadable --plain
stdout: 0.625
